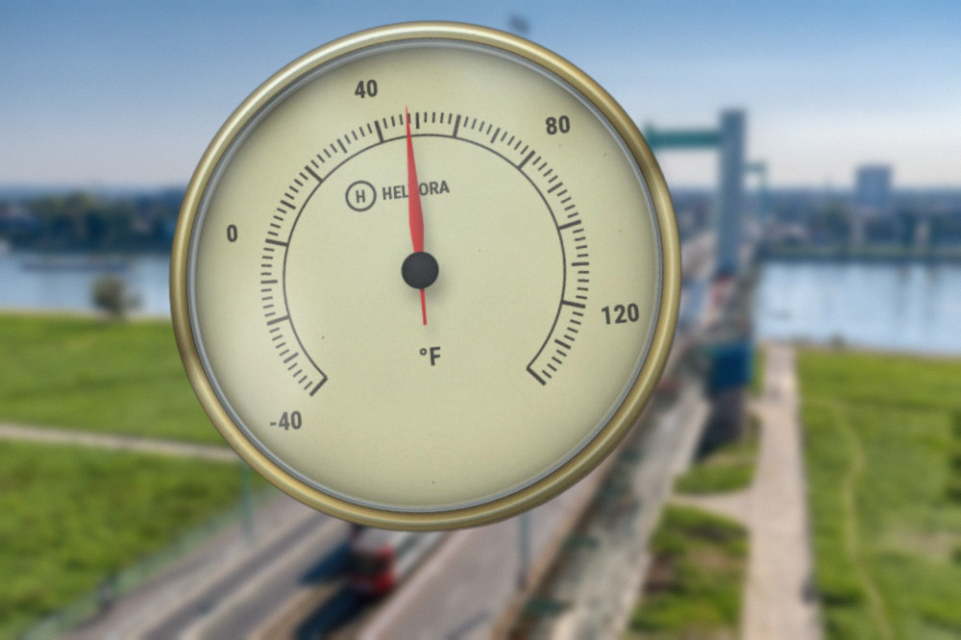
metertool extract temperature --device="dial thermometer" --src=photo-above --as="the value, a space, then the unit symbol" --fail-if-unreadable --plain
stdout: 48 °F
